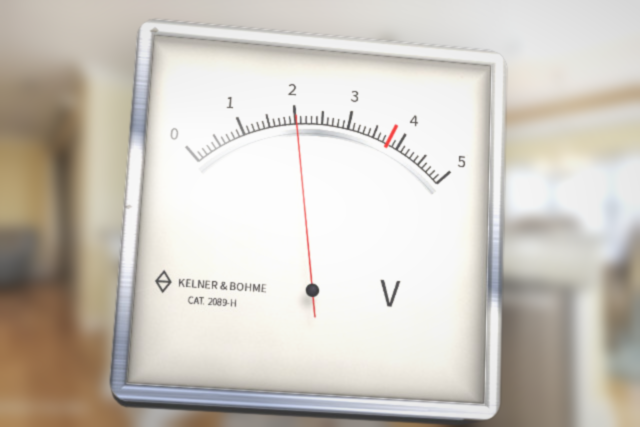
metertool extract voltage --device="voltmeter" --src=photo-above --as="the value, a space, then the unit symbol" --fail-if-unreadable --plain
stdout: 2 V
